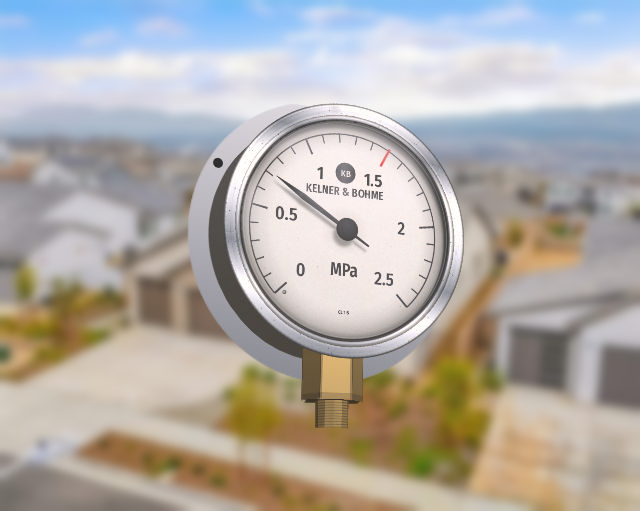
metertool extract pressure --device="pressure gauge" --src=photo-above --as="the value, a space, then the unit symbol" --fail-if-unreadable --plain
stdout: 0.7 MPa
